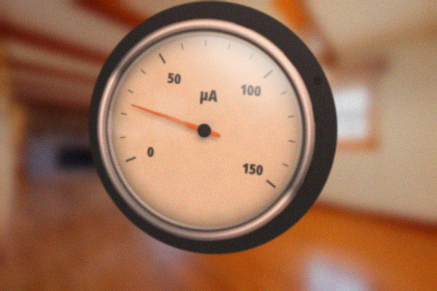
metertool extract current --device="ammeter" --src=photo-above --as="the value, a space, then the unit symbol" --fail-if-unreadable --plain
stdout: 25 µA
